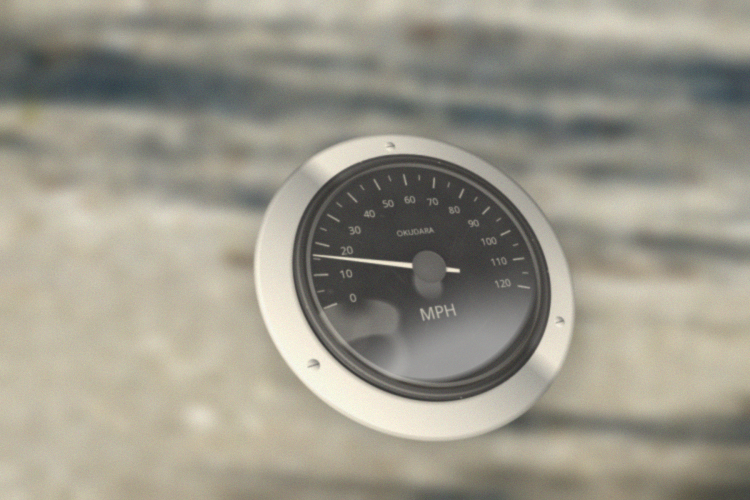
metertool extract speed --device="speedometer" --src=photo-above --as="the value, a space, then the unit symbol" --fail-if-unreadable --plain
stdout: 15 mph
